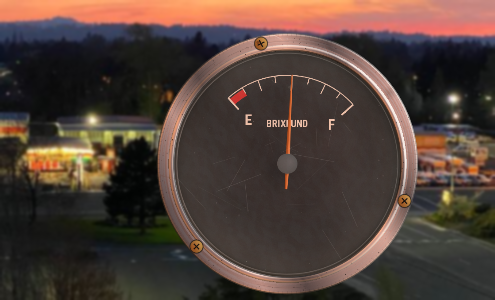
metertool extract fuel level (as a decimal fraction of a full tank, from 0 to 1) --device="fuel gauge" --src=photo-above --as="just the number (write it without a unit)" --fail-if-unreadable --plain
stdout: 0.5
